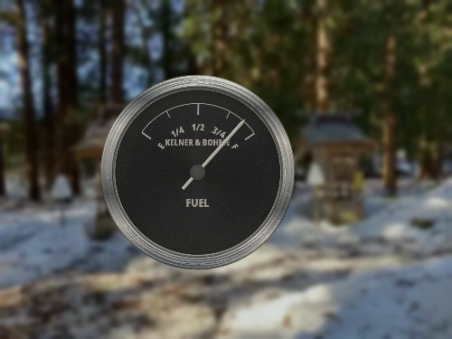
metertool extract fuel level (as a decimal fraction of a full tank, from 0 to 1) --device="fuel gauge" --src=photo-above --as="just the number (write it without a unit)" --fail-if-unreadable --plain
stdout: 0.875
